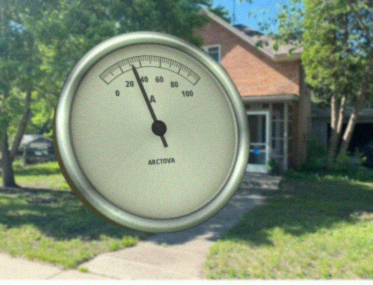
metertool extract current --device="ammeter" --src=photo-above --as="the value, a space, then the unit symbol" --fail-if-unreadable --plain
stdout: 30 A
